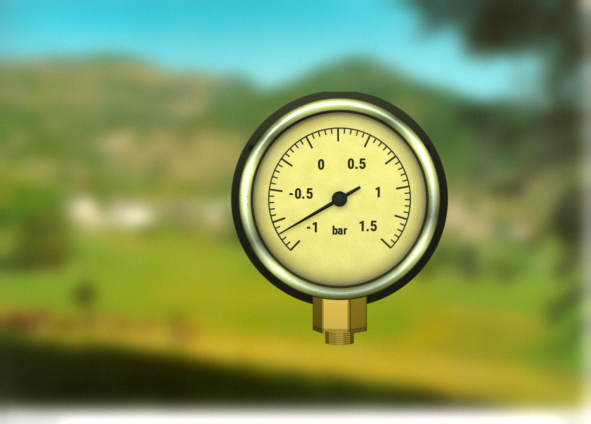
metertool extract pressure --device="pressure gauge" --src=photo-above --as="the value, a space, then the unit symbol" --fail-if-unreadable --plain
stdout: -0.85 bar
